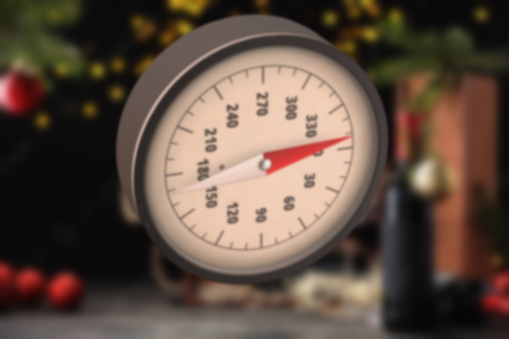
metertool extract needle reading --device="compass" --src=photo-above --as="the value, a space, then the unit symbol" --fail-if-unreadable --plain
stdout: 350 °
